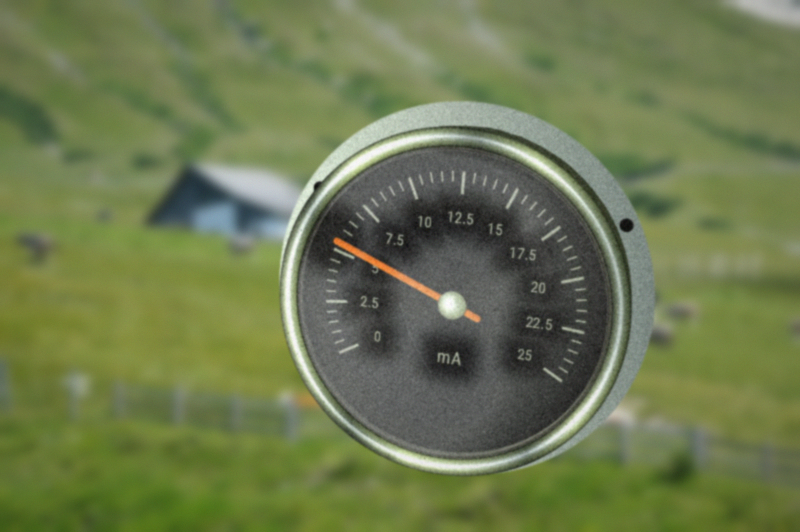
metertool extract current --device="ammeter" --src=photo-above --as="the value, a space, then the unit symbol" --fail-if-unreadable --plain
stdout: 5.5 mA
